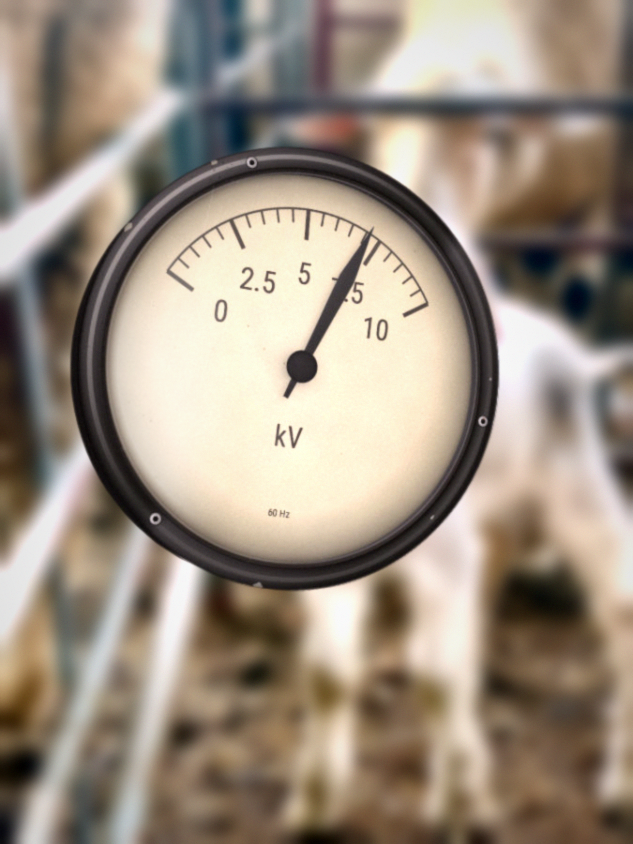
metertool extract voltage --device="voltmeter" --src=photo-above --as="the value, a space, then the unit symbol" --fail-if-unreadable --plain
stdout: 7 kV
